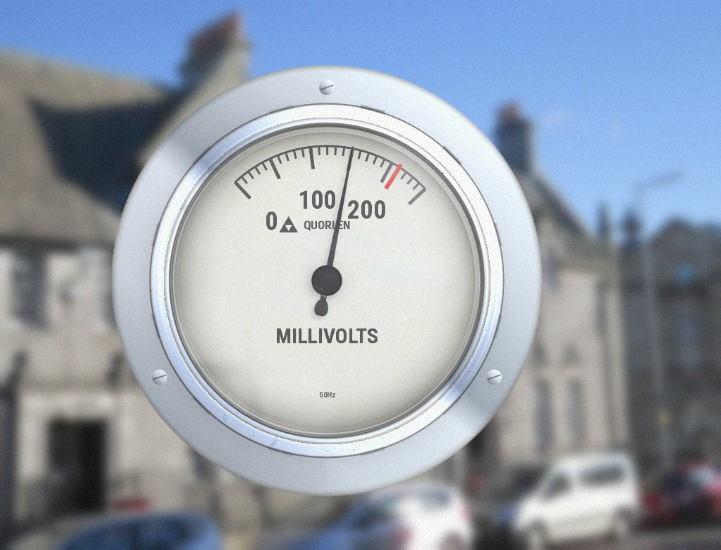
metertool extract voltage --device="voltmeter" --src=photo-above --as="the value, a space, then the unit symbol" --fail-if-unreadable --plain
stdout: 150 mV
